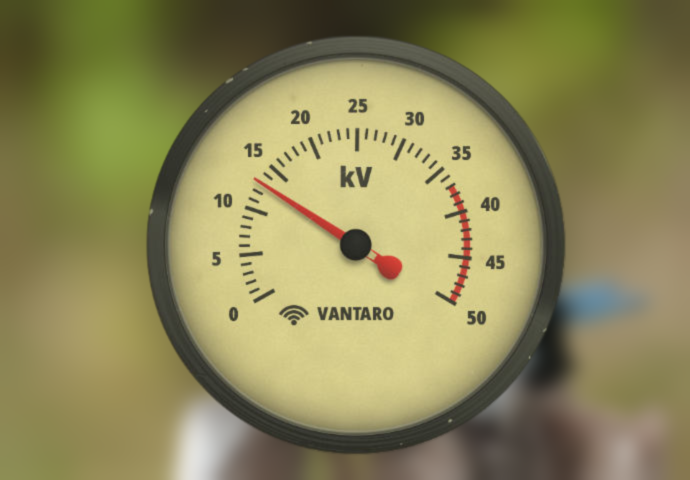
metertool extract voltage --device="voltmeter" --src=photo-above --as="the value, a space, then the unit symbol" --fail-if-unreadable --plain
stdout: 13 kV
